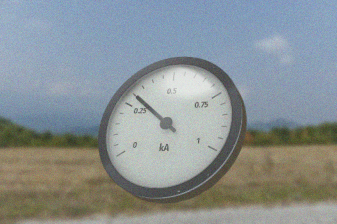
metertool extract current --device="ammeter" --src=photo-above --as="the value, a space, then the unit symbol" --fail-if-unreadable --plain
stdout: 0.3 kA
